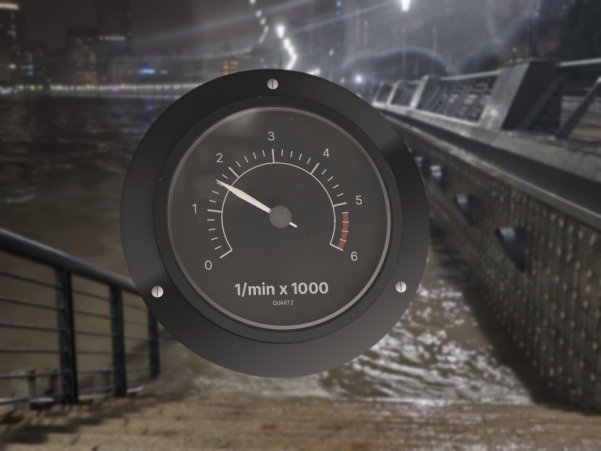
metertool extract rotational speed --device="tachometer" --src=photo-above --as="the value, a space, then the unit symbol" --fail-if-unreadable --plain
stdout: 1600 rpm
